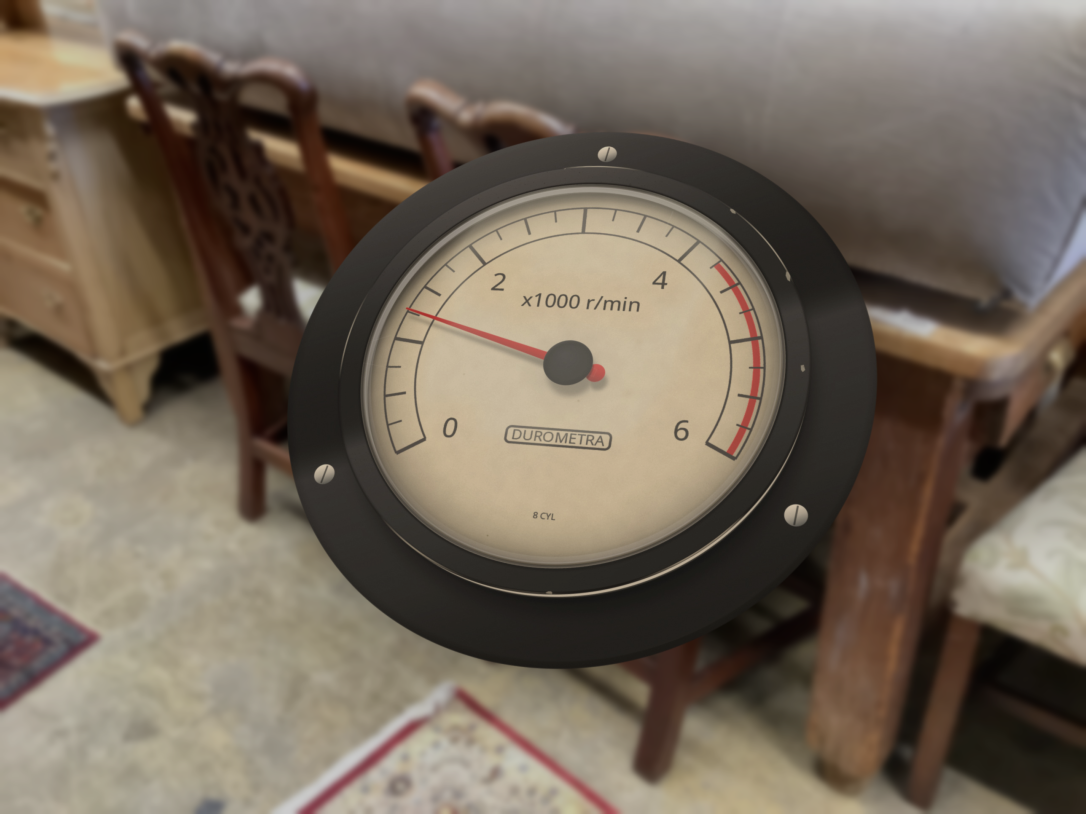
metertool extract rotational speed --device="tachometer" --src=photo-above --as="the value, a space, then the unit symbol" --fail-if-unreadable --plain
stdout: 1250 rpm
